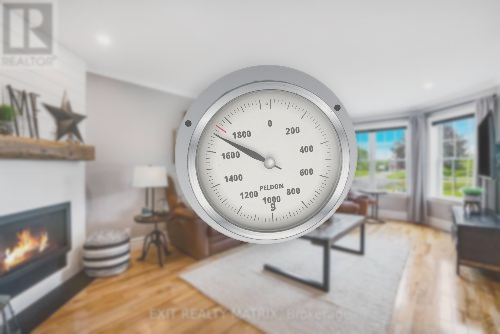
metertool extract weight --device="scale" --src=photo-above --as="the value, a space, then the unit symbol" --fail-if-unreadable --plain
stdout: 1700 g
